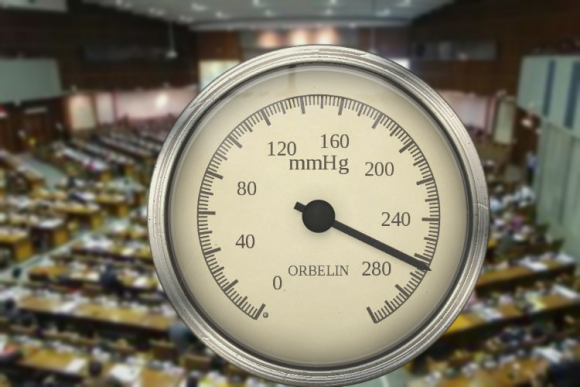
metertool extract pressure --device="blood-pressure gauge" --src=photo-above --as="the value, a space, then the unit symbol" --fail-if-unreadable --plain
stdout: 264 mmHg
